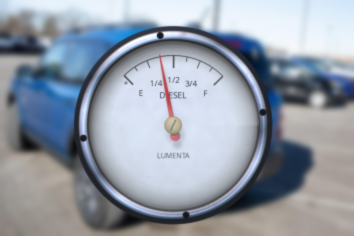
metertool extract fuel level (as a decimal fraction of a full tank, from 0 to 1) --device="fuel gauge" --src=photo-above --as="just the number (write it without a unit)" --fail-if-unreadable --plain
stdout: 0.375
